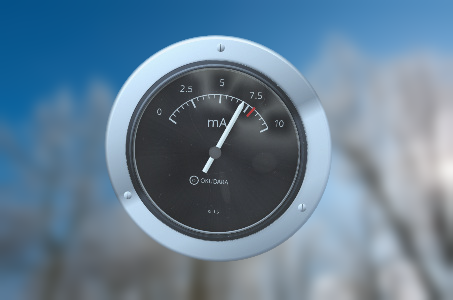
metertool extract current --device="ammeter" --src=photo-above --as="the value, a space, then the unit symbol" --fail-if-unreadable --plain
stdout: 7 mA
